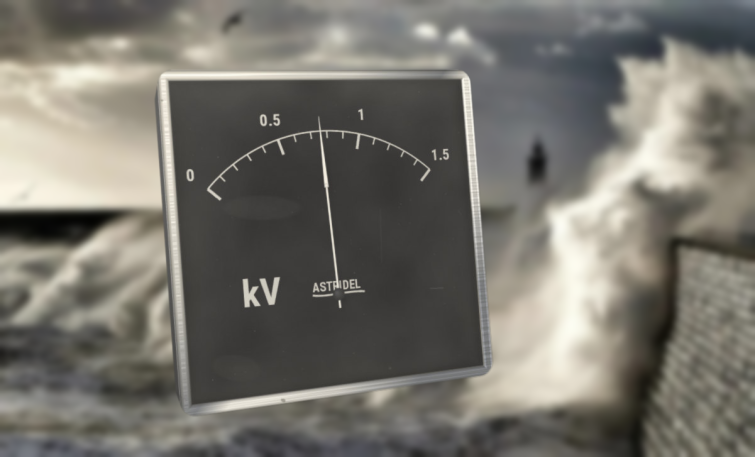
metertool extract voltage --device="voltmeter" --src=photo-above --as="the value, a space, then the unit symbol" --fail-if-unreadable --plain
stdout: 0.75 kV
